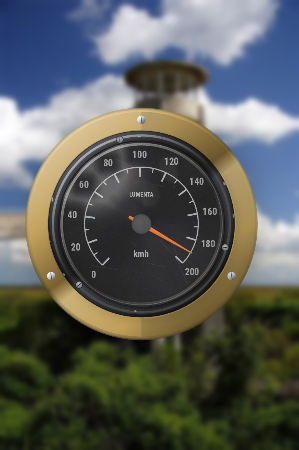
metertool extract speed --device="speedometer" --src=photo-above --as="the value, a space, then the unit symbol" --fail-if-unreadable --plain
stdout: 190 km/h
